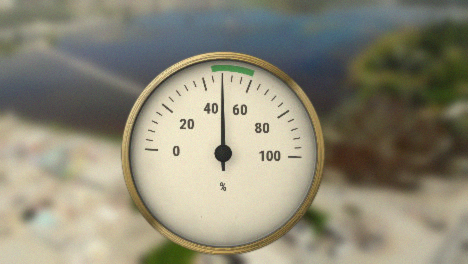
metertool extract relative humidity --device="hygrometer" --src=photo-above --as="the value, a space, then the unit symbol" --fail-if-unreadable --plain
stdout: 48 %
